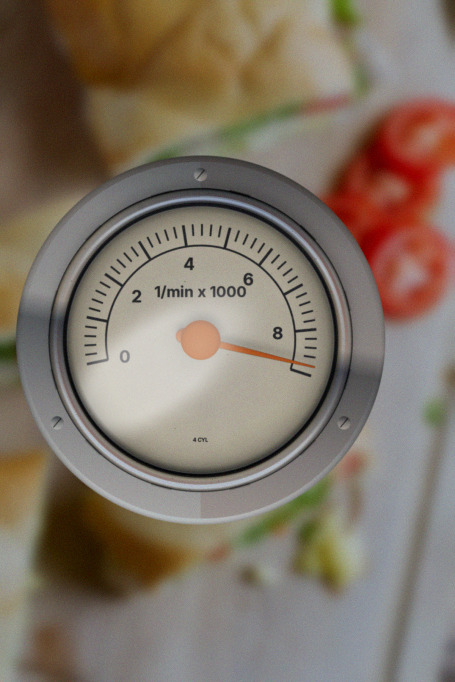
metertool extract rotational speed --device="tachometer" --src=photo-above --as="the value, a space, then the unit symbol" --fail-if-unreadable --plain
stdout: 8800 rpm
